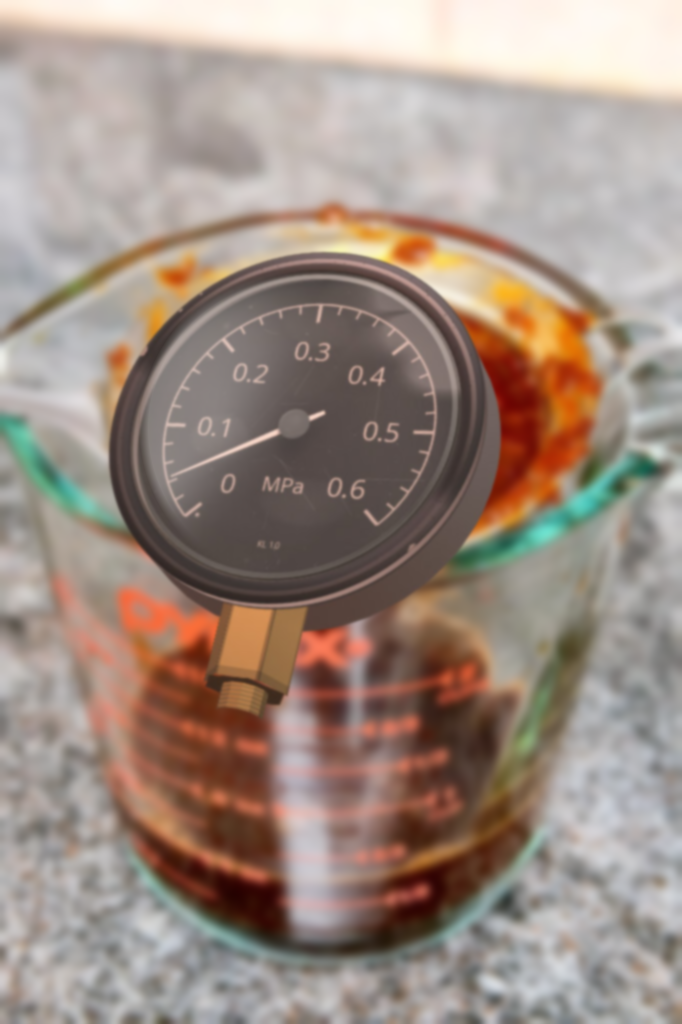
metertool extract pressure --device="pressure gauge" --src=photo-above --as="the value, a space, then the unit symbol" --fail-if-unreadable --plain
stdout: 0.04 MPa
